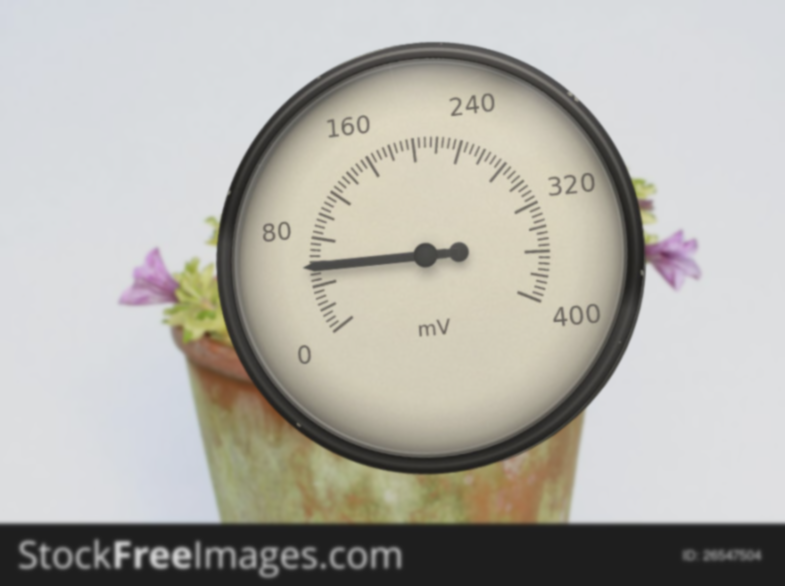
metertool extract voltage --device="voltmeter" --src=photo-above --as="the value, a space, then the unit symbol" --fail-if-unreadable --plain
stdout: 55 mV
